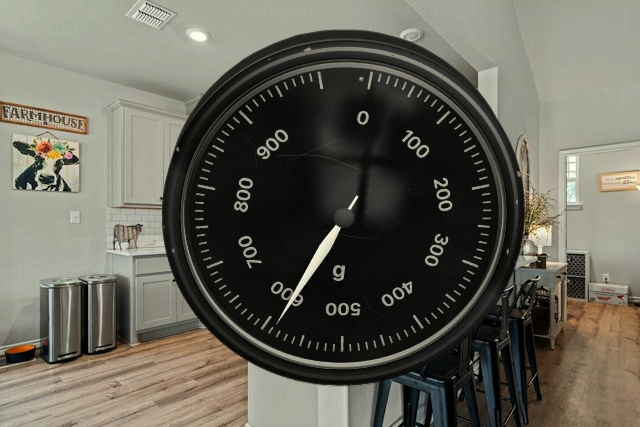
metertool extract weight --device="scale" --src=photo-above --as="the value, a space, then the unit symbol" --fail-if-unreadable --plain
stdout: 590 g
